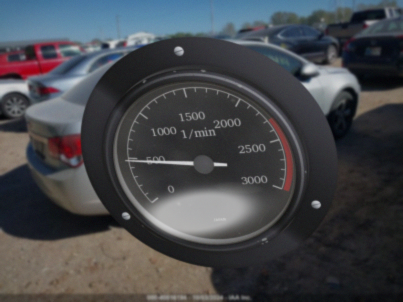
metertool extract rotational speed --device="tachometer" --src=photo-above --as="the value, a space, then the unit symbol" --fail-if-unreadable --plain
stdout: 500 rpm
